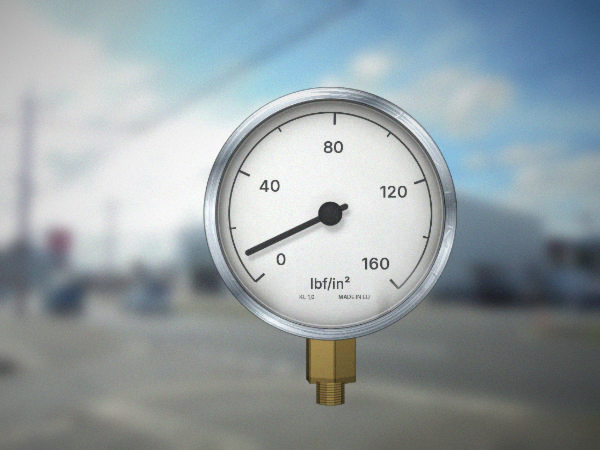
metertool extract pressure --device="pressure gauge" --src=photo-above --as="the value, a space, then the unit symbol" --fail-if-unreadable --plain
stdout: 10 psi
